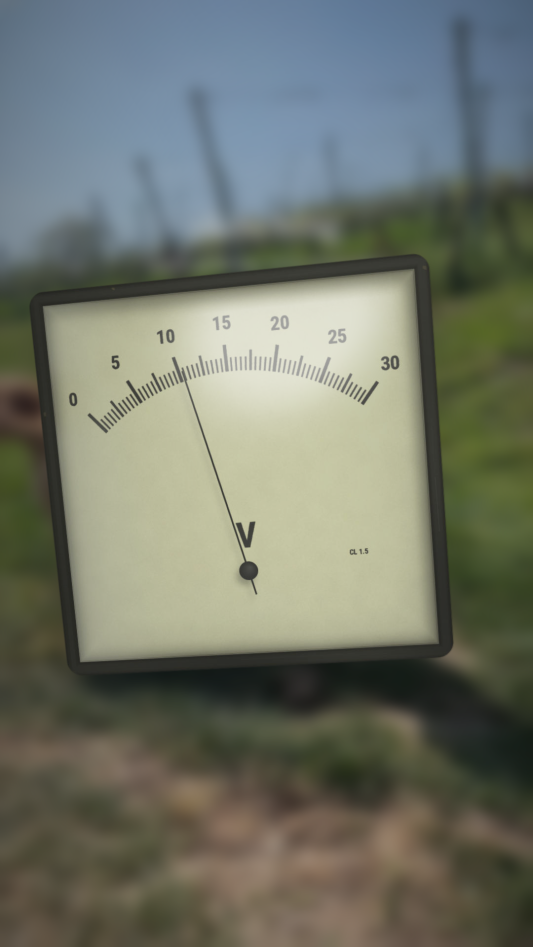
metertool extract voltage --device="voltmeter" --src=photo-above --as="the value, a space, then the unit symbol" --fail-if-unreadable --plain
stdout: 10.5 V
